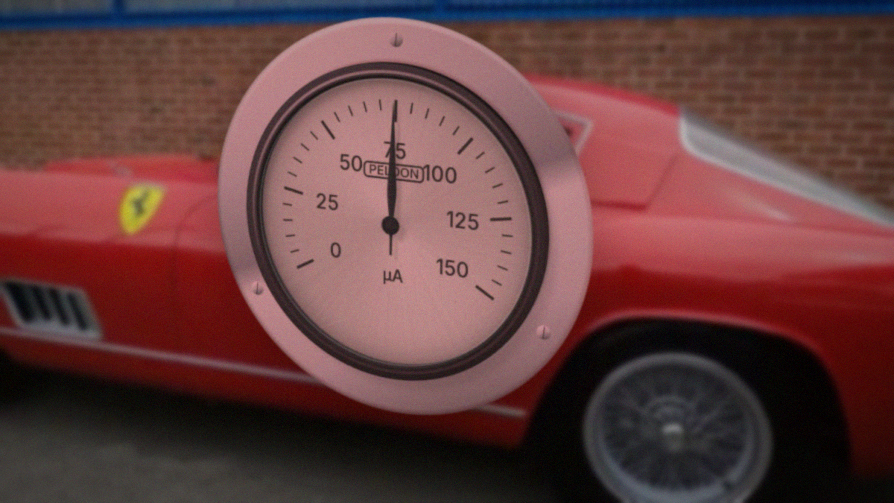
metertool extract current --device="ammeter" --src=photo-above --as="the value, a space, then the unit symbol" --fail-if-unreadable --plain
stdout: 75 µA
